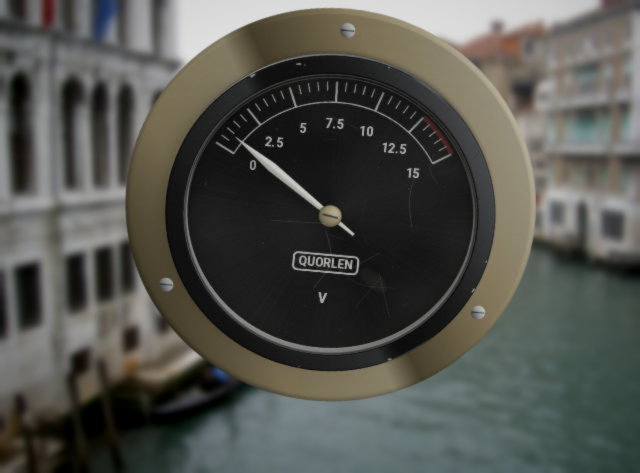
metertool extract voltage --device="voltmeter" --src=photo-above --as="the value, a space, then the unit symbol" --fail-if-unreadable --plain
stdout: 1 V
